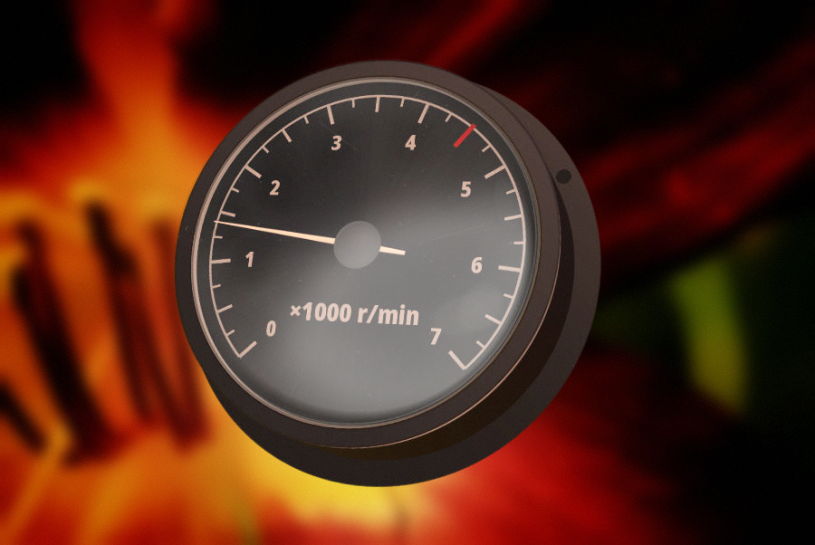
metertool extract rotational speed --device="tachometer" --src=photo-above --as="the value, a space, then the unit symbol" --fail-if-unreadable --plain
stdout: 1375 rpm
